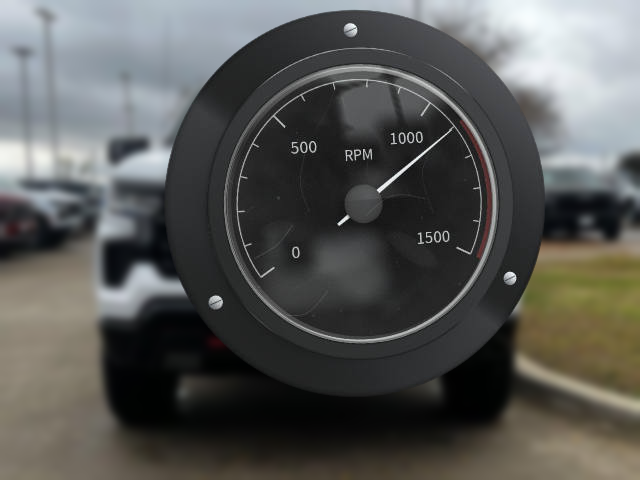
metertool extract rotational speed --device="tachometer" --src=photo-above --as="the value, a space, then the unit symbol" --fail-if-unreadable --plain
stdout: 1100 rpm
